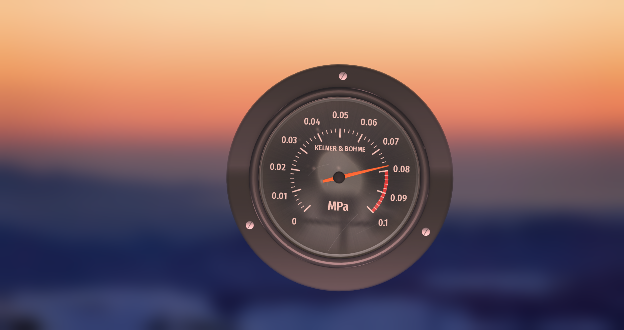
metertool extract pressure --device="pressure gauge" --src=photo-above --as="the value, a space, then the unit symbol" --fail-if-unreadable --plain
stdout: 0.078 MPa
